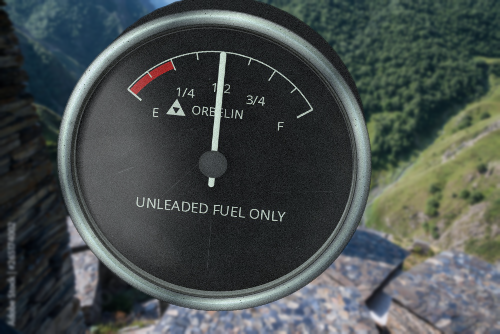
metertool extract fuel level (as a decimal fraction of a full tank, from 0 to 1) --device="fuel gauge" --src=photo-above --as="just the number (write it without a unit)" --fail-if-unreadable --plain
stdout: 0.5
